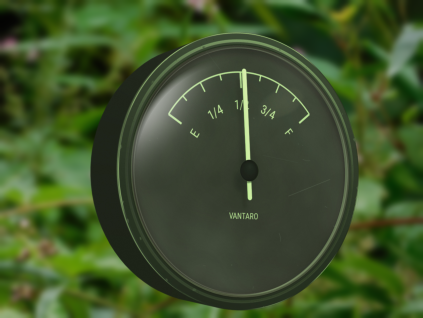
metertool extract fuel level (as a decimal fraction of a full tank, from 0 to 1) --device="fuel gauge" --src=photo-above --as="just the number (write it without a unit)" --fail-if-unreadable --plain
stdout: 0.5
